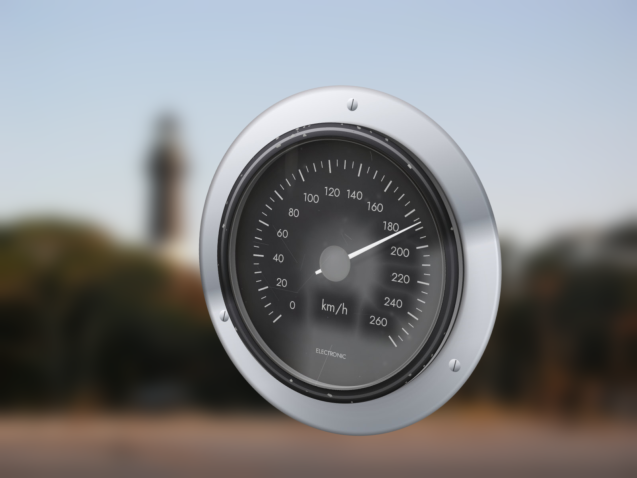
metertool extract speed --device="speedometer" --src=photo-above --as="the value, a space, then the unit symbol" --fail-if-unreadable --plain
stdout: 187.5 km/h
